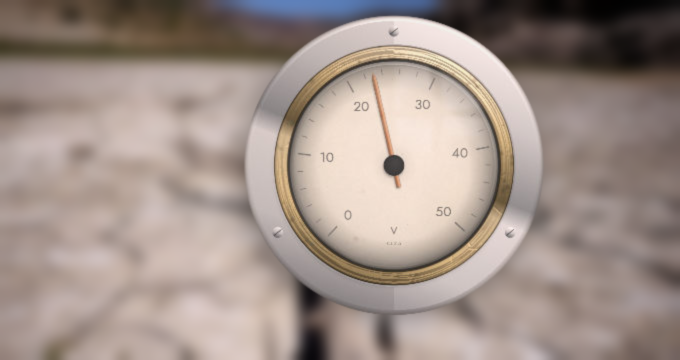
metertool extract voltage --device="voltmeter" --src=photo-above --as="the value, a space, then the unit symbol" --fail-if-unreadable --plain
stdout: 23 V
